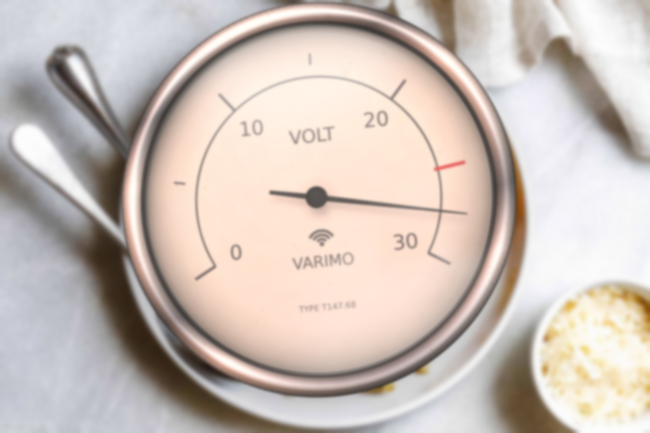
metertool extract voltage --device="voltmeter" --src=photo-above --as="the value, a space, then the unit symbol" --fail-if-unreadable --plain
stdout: 27.5 V
